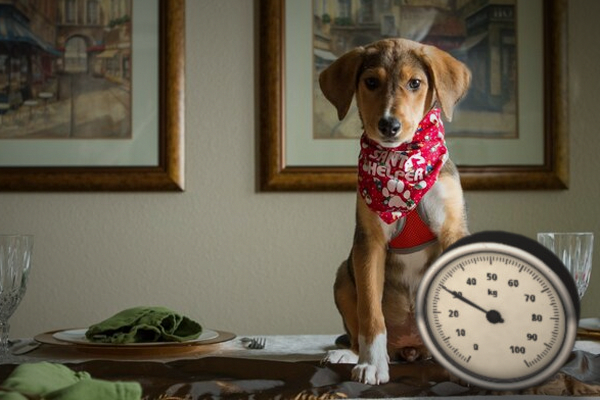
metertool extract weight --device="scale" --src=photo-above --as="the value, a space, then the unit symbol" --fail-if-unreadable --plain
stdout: 30 kg
